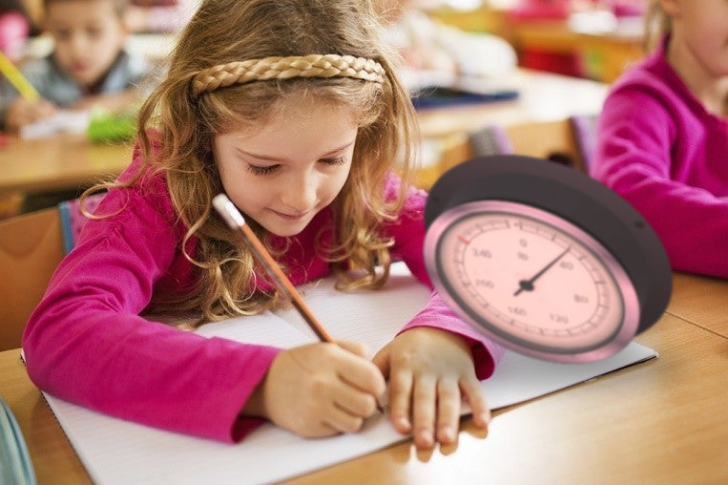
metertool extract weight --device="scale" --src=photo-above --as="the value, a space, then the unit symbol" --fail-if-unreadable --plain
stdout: 30 lb
